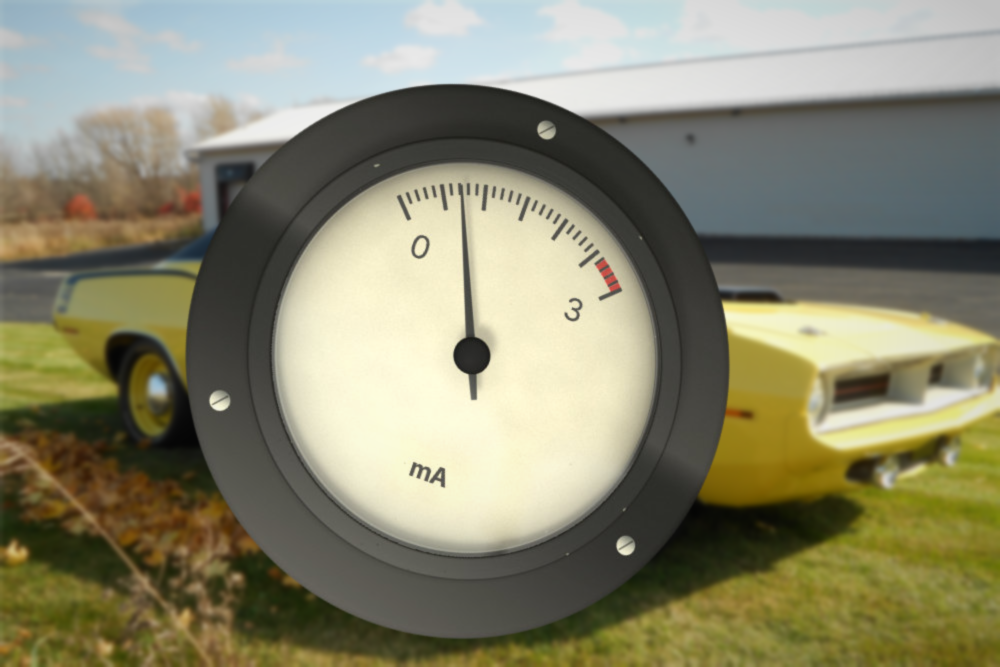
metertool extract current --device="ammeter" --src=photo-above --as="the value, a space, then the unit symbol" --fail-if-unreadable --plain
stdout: 0.7 mA
